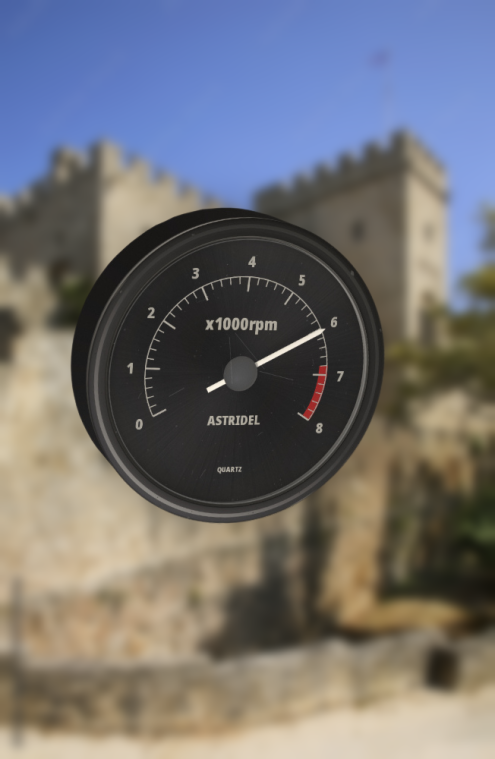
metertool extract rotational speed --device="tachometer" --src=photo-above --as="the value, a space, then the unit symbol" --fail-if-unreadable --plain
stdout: 6000 rpm
